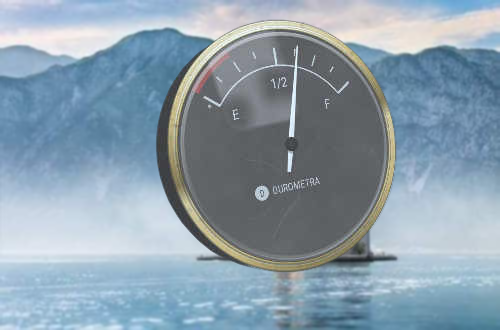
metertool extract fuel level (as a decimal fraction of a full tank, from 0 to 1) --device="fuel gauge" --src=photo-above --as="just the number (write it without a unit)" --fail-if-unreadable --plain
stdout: 0.625
